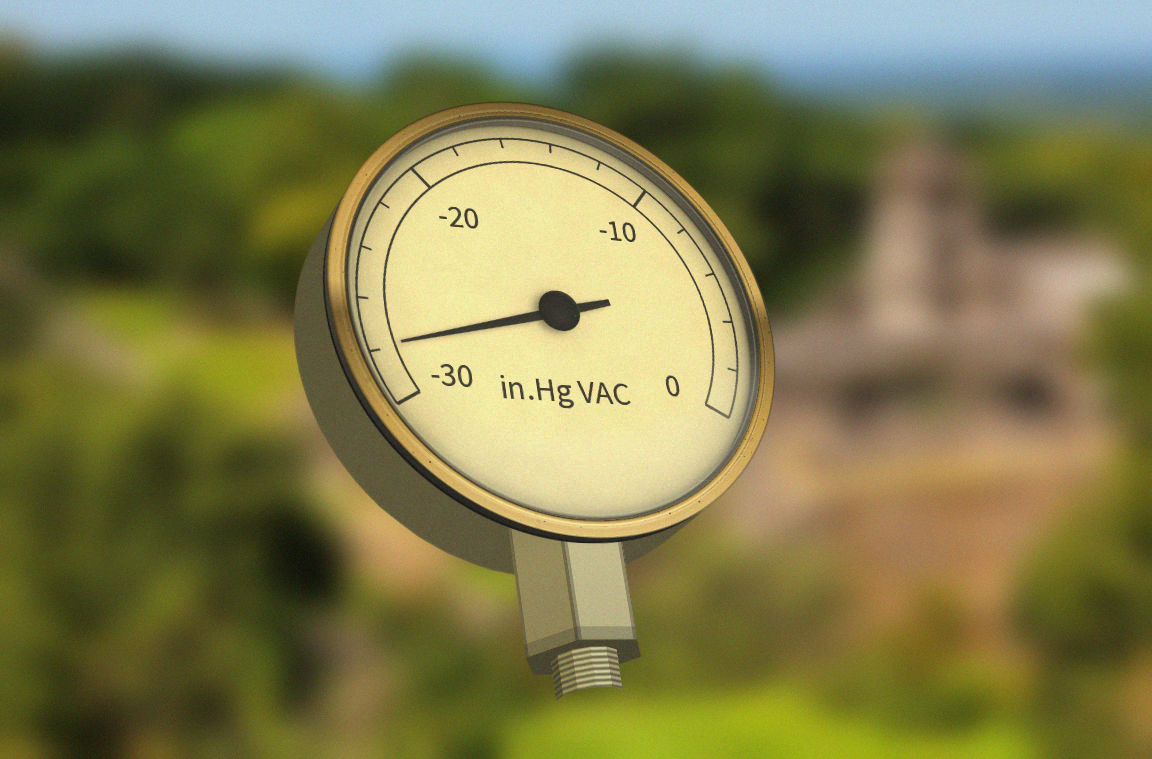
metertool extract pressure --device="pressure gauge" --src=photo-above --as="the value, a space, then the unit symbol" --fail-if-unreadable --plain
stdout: -28 inHg
